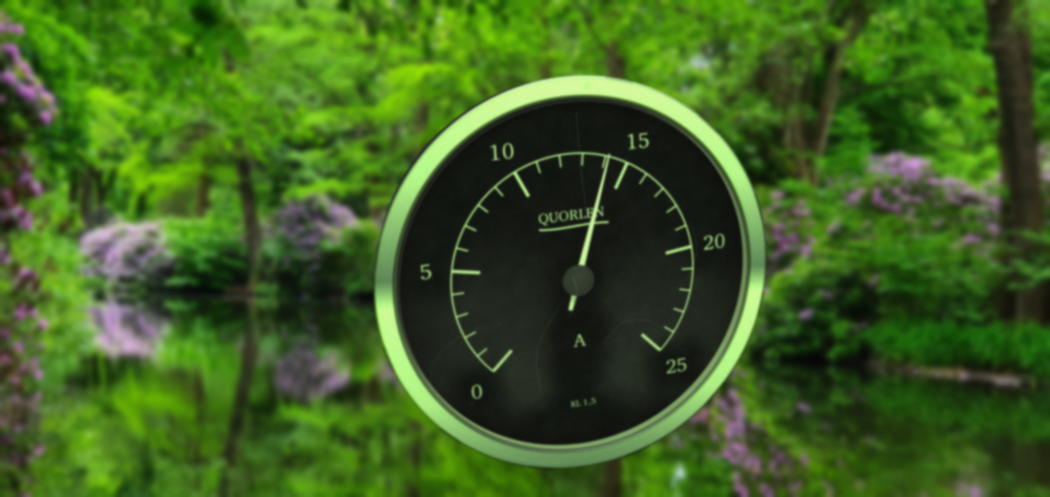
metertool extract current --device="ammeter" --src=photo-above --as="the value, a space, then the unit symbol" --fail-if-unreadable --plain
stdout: 14 A
